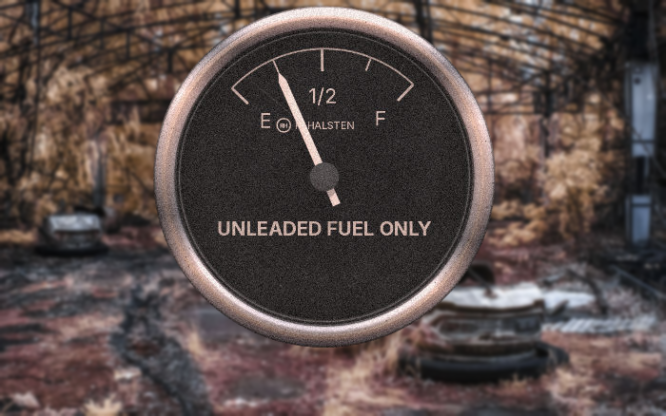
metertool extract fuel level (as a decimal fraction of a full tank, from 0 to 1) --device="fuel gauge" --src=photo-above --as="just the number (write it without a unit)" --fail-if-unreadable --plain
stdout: 0.25
